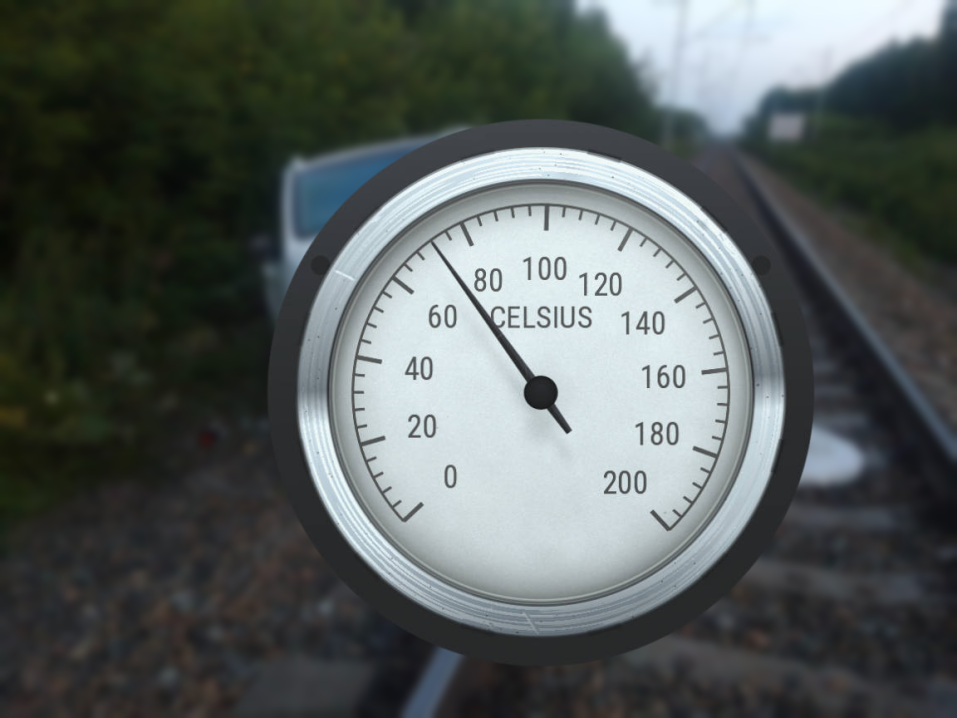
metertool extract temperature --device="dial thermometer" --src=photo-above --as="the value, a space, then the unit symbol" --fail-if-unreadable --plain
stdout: 72 °C
